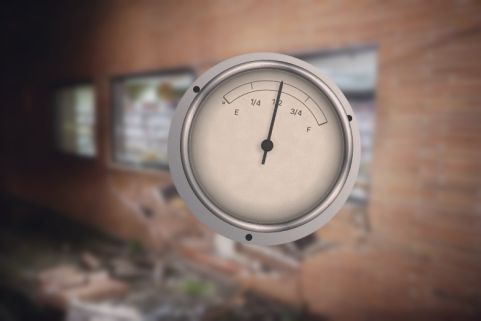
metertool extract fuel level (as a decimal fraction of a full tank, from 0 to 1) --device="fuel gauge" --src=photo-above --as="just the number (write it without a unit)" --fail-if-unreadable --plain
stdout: 0.5
